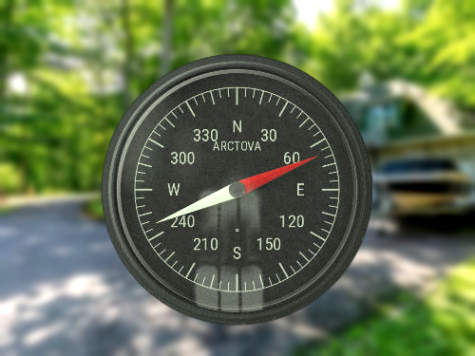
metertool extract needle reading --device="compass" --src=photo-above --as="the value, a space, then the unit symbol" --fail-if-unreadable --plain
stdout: 67.5 °
